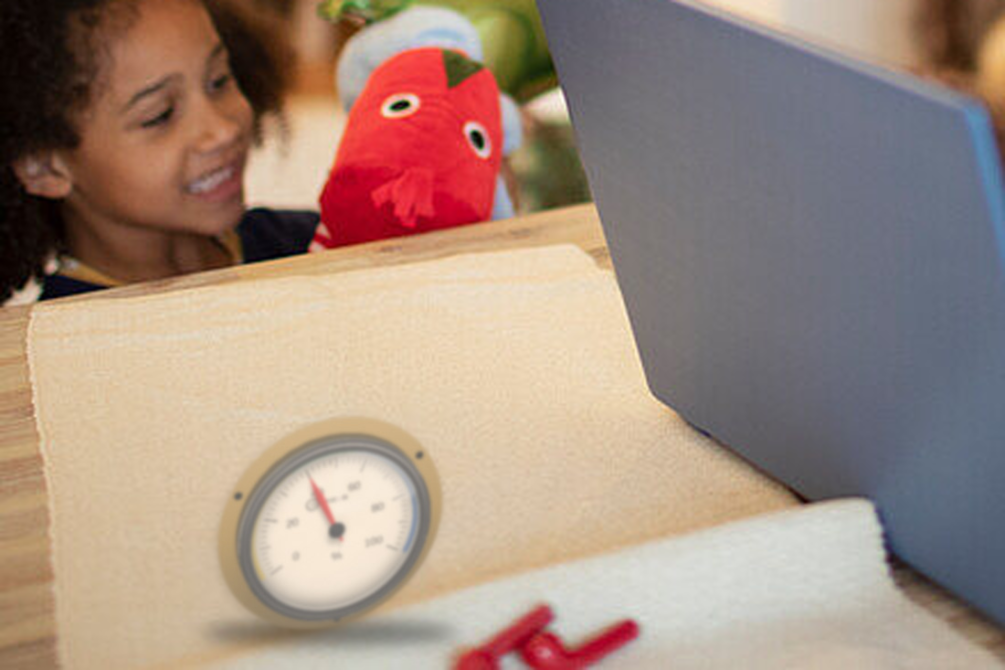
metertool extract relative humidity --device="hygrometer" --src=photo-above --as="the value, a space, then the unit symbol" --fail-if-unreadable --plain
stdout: 40 %
